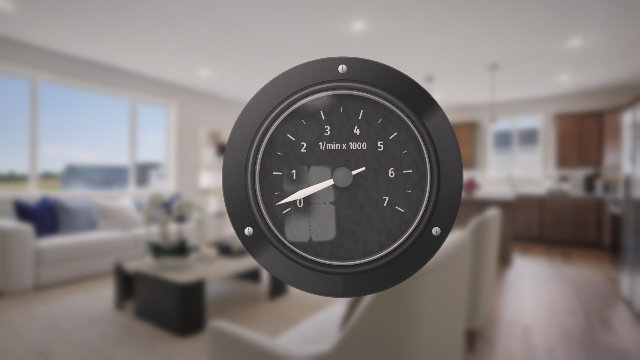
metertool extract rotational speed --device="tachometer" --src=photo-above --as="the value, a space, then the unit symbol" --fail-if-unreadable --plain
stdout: 250 rpm
